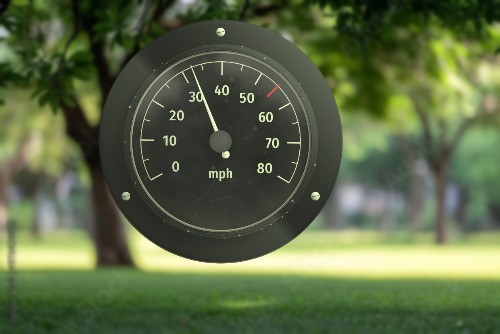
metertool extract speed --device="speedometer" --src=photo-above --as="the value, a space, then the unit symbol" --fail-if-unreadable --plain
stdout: 32.5 mph
